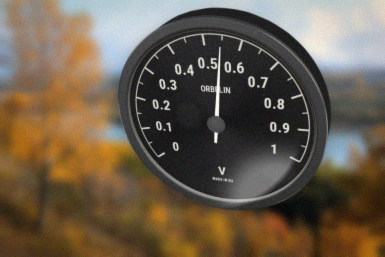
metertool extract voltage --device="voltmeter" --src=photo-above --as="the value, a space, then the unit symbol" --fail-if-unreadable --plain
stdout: 0.55 V
